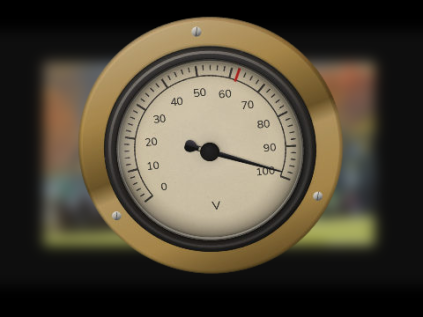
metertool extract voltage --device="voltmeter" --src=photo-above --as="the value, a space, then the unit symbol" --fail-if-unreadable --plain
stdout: 98 V
